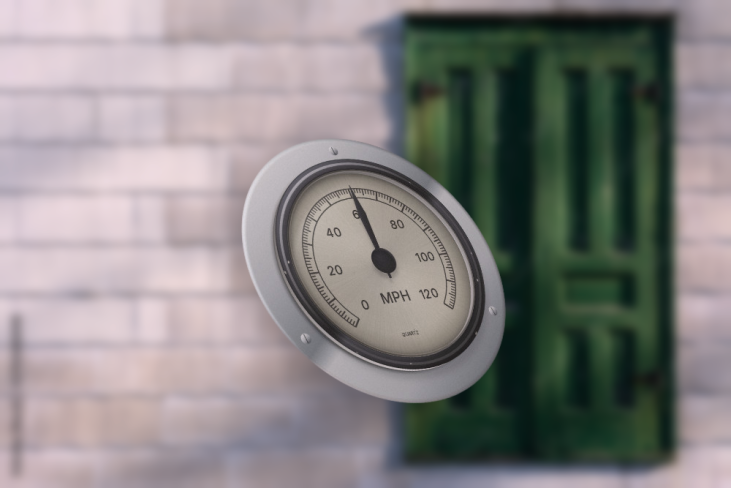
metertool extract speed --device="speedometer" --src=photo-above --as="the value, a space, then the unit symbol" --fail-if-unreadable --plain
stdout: 60 mph
